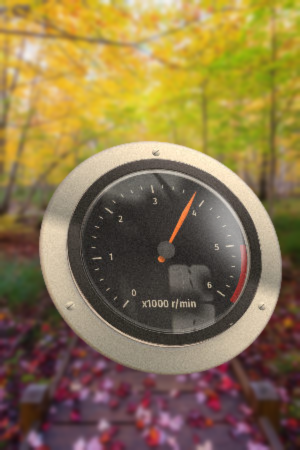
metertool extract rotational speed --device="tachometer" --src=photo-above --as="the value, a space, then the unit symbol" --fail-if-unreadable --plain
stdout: 3800 rpm
